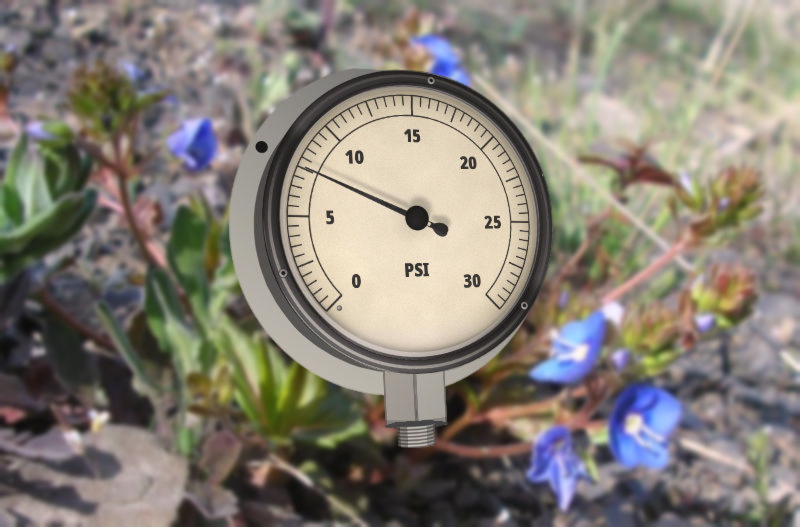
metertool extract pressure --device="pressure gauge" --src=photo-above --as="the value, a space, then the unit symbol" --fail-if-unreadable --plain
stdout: 7.5 psi
